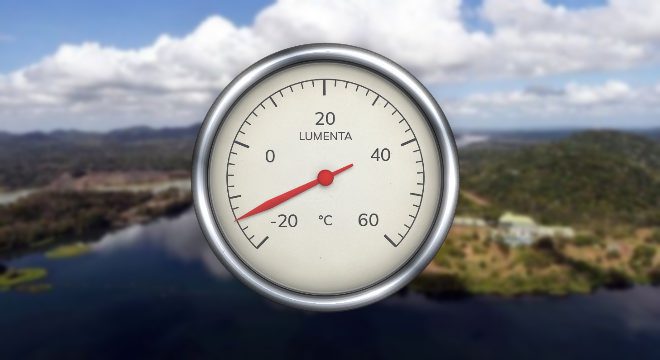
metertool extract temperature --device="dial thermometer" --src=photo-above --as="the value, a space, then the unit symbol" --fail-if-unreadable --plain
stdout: -14 °C
